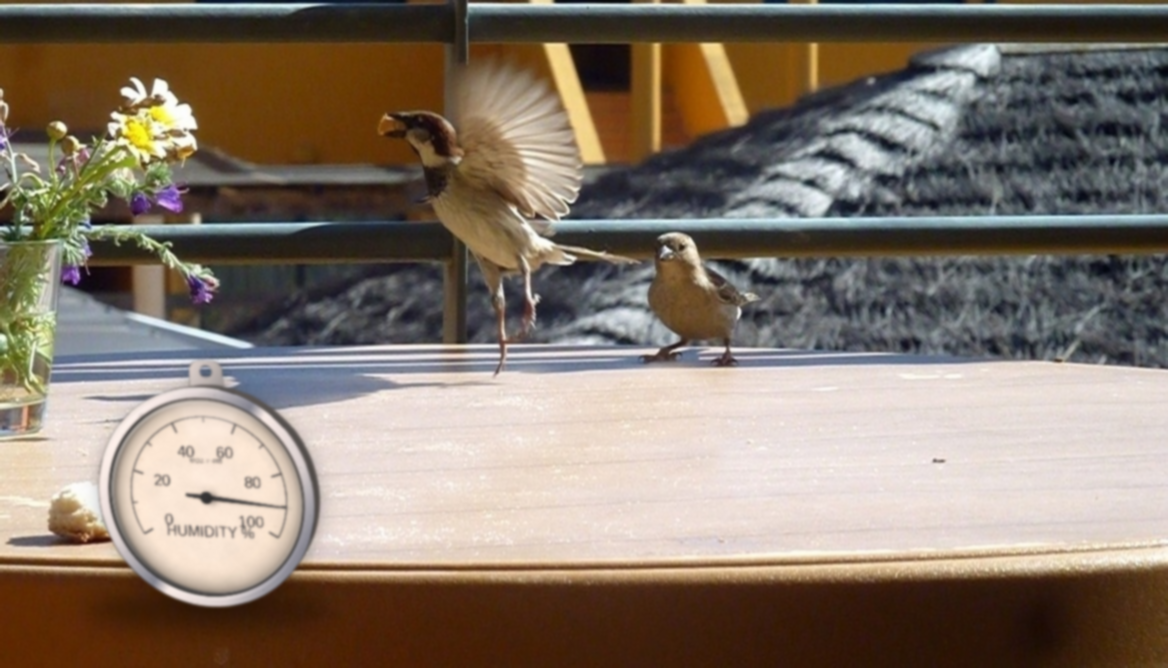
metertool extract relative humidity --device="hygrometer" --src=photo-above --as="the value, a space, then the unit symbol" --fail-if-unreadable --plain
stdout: 90 %
